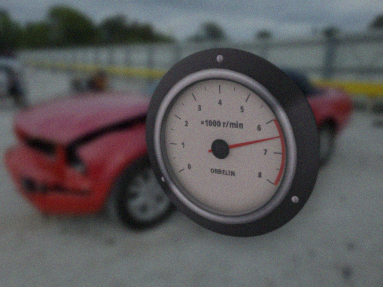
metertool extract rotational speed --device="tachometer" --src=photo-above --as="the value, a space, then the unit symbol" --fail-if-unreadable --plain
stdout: 6500 rpm
